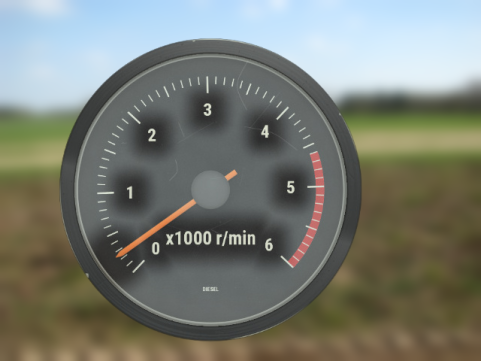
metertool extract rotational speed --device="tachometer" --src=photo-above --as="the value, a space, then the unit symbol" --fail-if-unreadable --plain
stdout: 250 rpm
